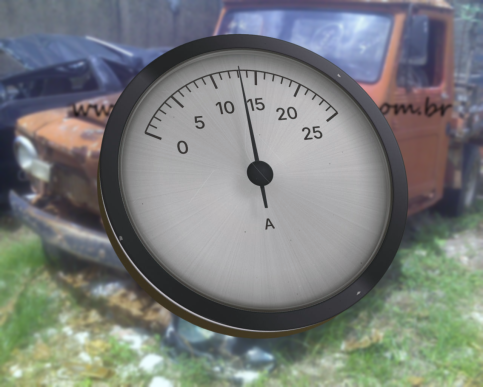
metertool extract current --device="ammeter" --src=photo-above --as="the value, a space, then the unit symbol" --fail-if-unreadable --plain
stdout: 13 A
